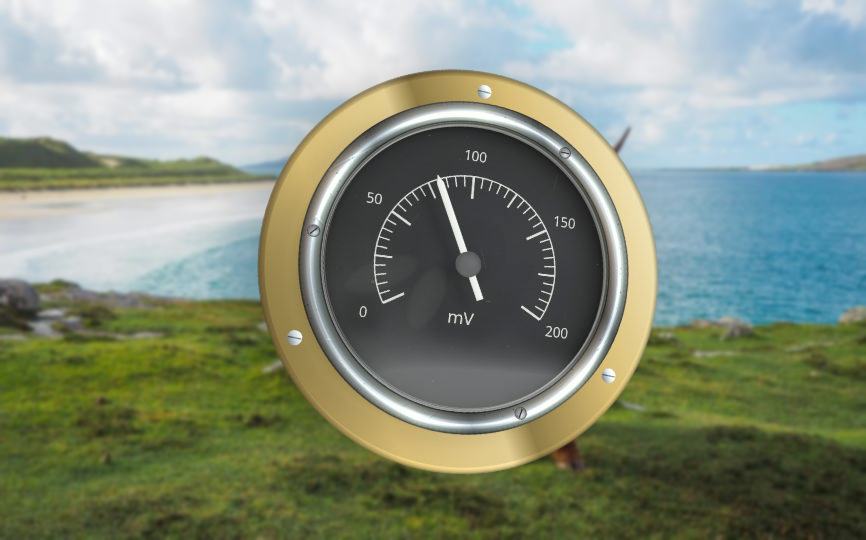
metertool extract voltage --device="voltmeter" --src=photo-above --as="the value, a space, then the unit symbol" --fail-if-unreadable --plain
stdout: 80 mV
